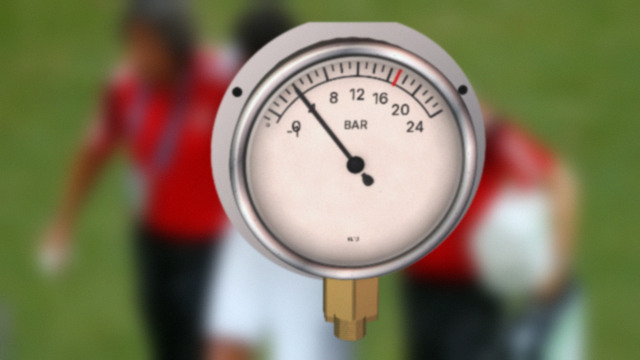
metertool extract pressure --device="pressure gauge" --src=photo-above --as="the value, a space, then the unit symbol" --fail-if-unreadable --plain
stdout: 4 bar
